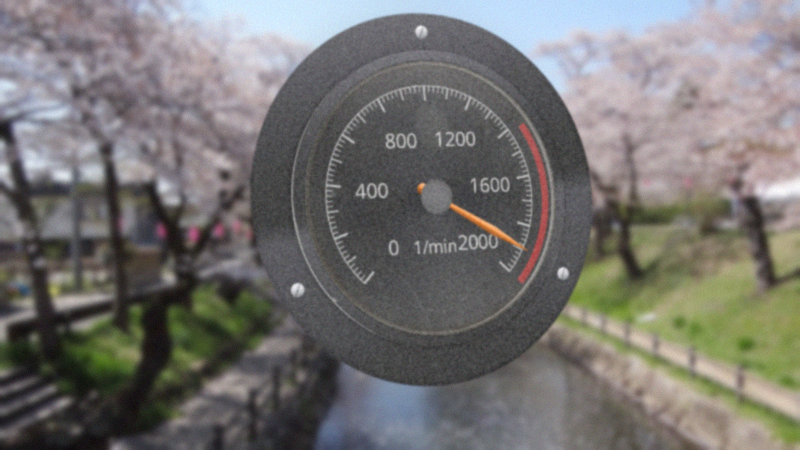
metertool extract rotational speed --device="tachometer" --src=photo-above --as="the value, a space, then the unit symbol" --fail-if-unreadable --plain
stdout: 1900 rpm
